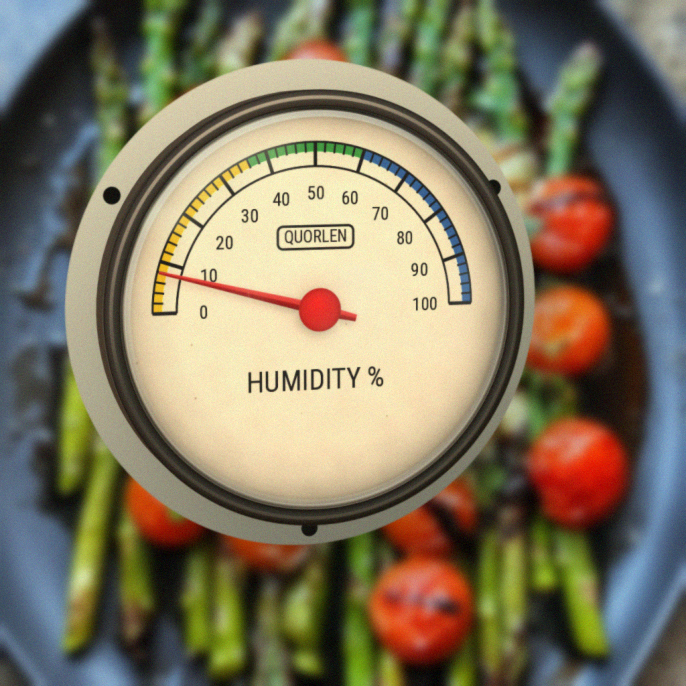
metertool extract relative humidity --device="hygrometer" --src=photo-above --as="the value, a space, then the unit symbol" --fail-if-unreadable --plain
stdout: 8 %
